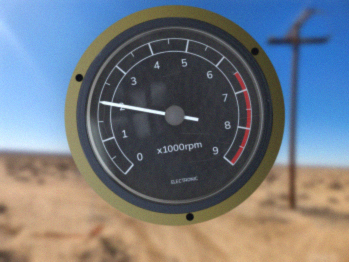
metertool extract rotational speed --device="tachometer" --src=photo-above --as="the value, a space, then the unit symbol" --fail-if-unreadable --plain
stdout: 2000 rpm
